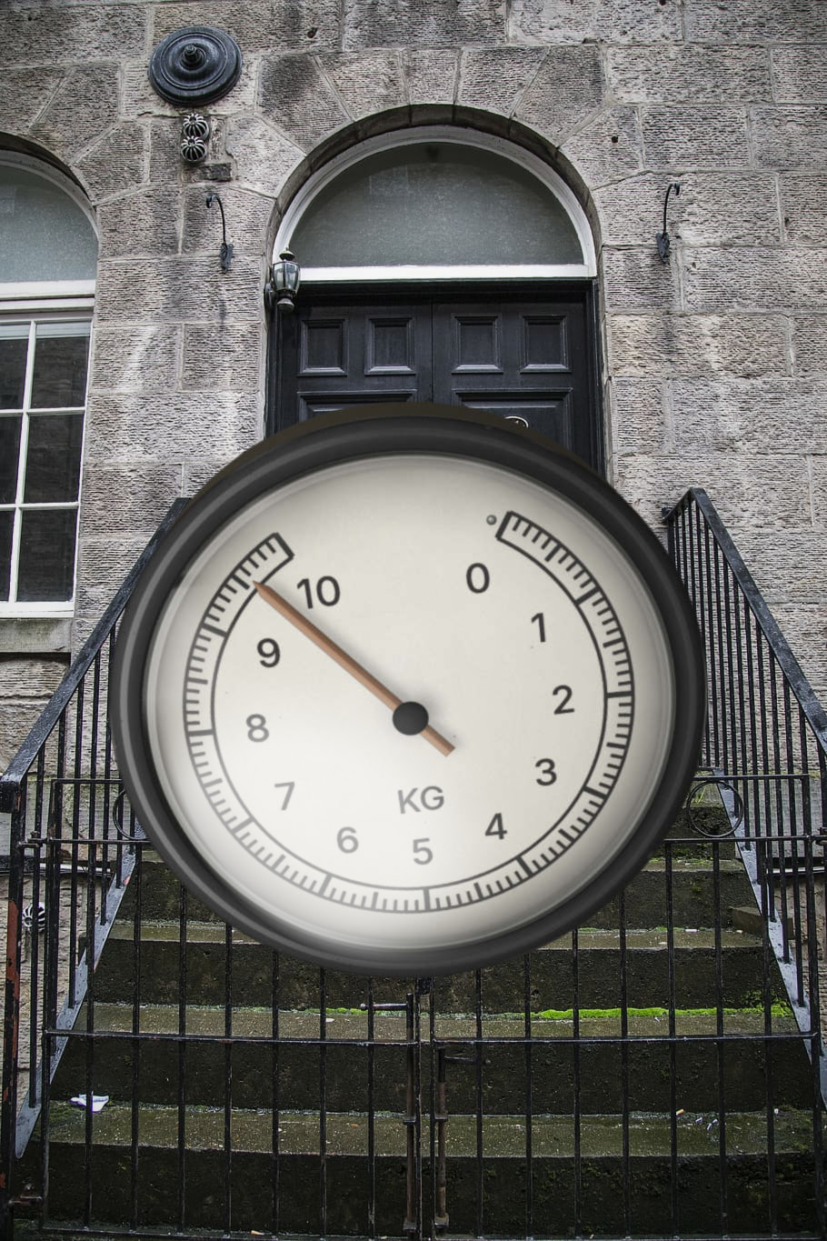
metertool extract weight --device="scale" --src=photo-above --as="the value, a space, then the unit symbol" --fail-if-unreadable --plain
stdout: 9.6 kg
